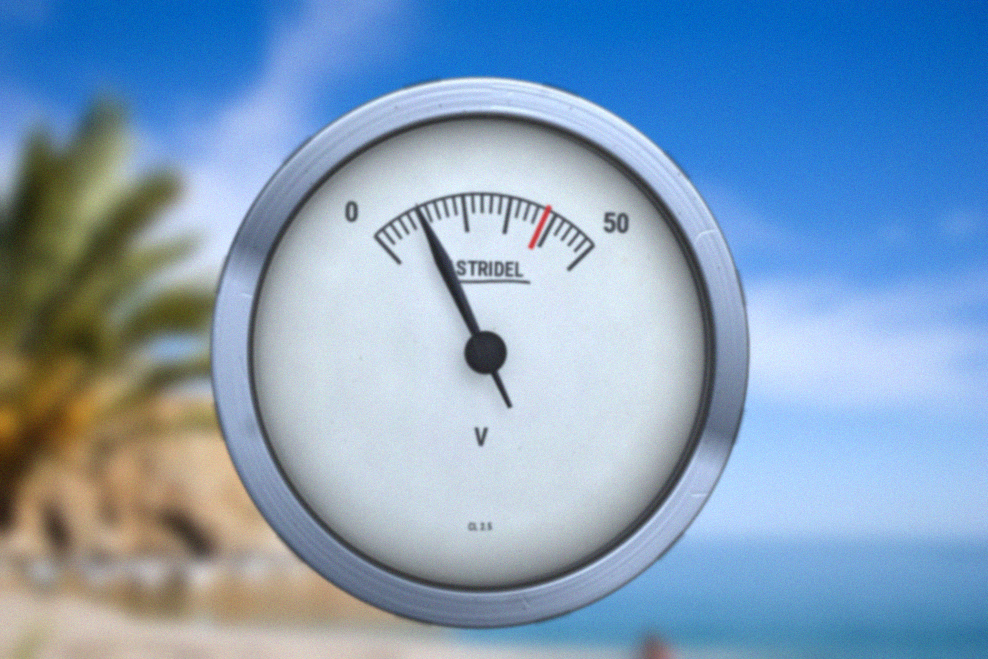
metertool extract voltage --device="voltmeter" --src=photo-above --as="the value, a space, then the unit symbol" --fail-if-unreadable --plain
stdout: 10 V
